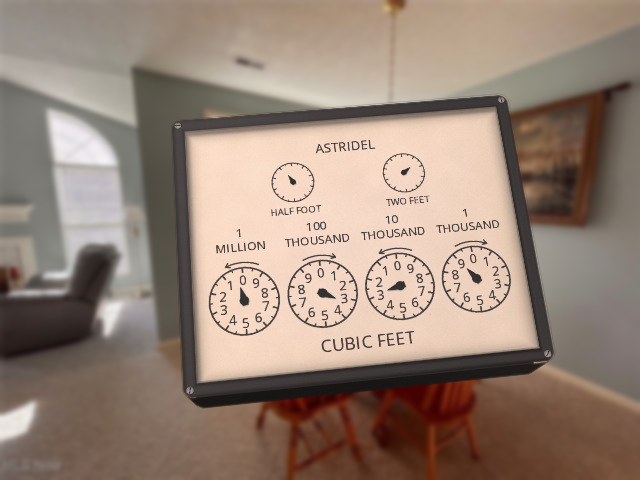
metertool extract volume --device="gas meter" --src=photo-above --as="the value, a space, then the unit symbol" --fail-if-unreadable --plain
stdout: 32900 ft³
